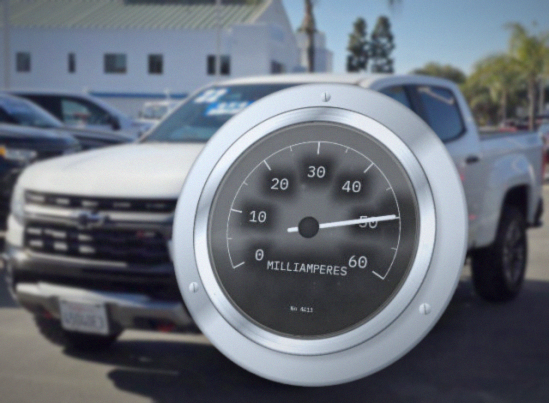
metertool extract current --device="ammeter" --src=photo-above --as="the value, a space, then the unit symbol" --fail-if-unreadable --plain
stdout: 50 mA
